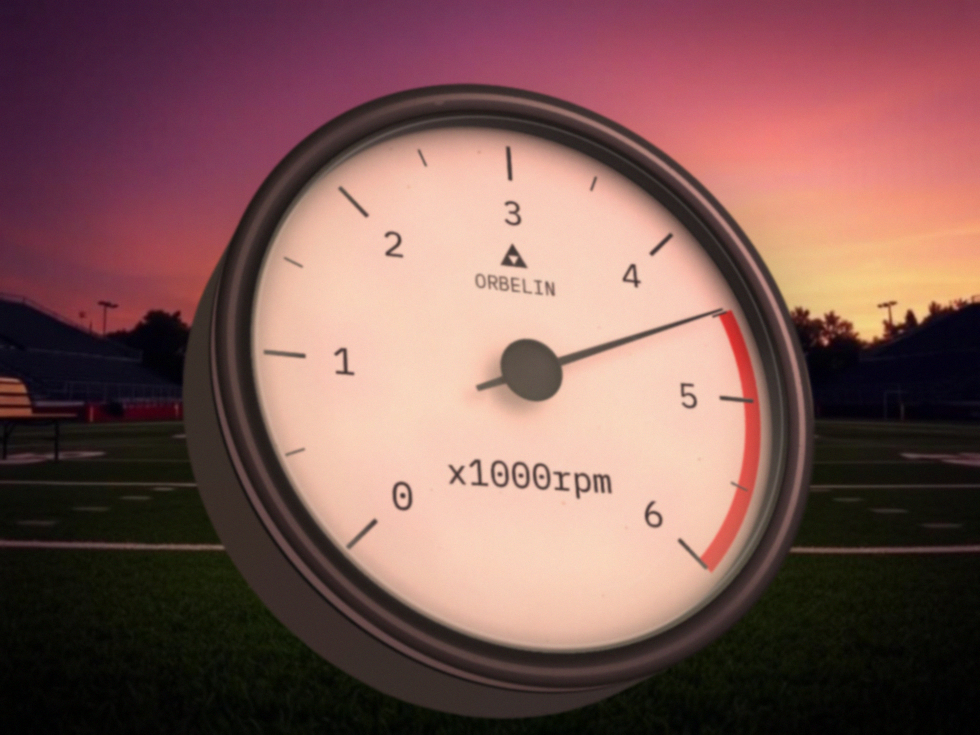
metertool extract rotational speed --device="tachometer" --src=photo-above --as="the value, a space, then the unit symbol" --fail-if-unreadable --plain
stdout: 4500 rpm
